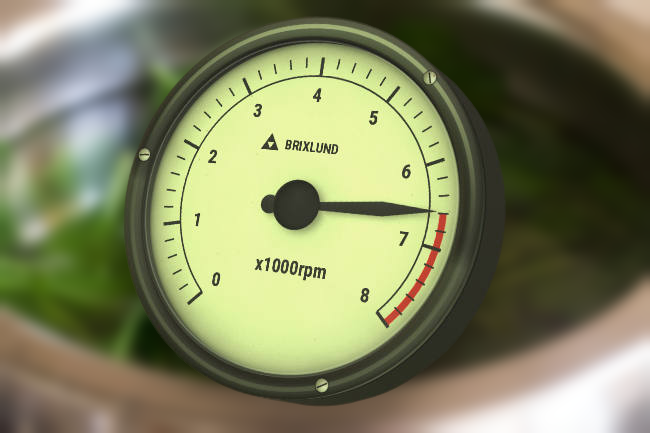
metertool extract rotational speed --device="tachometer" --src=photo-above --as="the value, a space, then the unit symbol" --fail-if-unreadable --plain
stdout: 6600 rpm
